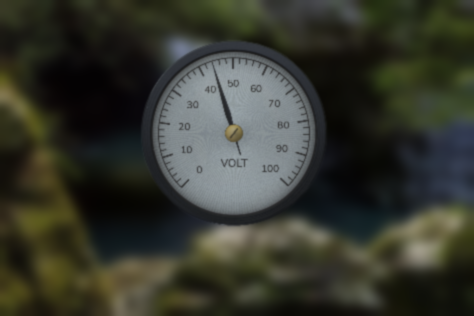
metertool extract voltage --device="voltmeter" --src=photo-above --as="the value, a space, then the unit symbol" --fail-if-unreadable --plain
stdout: 44 V
